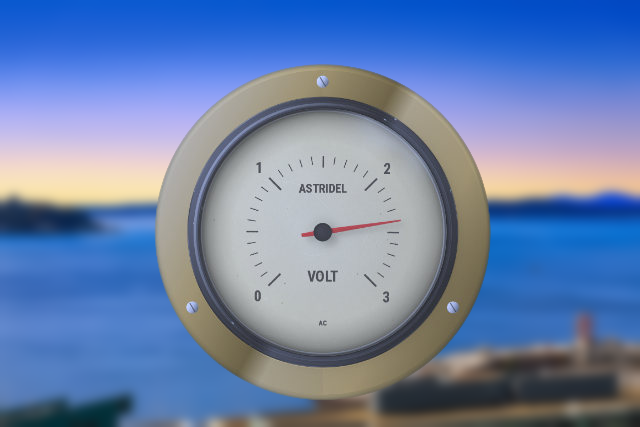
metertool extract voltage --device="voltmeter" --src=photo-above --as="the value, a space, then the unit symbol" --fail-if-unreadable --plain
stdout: 2.4 V
